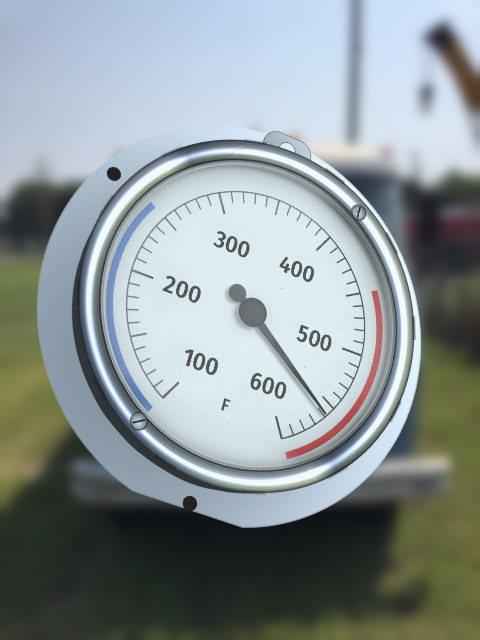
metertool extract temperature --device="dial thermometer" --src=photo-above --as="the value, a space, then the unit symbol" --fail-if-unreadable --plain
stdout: 560 °F
